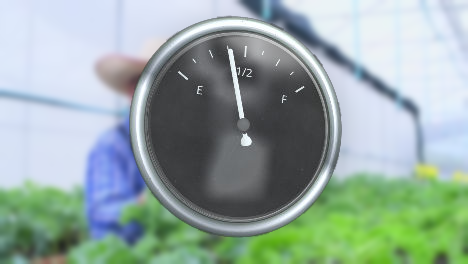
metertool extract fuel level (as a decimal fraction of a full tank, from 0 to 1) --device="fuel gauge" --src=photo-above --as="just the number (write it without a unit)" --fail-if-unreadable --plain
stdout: 0.375
